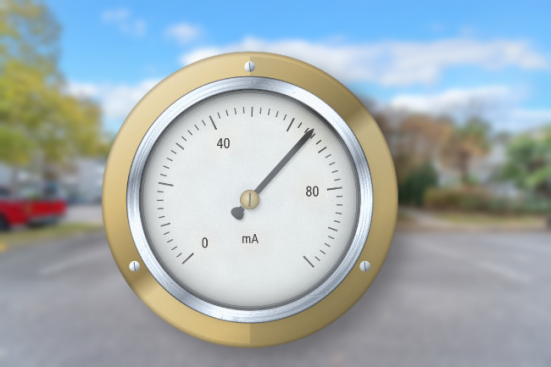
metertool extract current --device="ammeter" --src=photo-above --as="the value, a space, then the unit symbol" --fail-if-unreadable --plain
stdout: 65 mA
